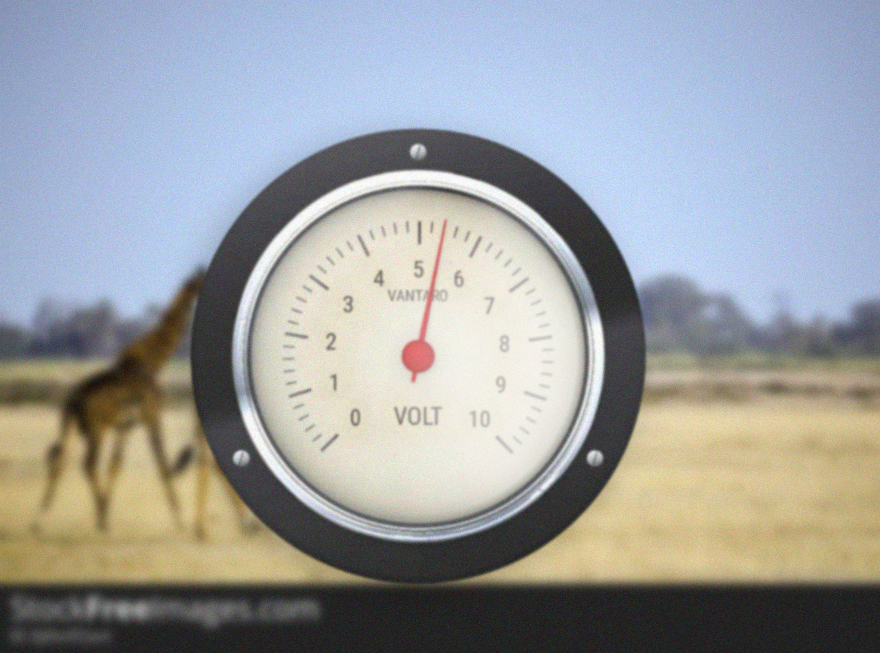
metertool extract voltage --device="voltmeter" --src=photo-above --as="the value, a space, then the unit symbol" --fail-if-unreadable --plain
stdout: 5.4 V
